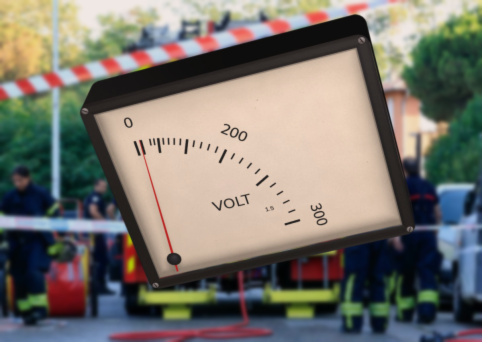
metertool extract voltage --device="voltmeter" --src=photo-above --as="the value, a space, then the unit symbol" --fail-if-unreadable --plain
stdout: 50 V
